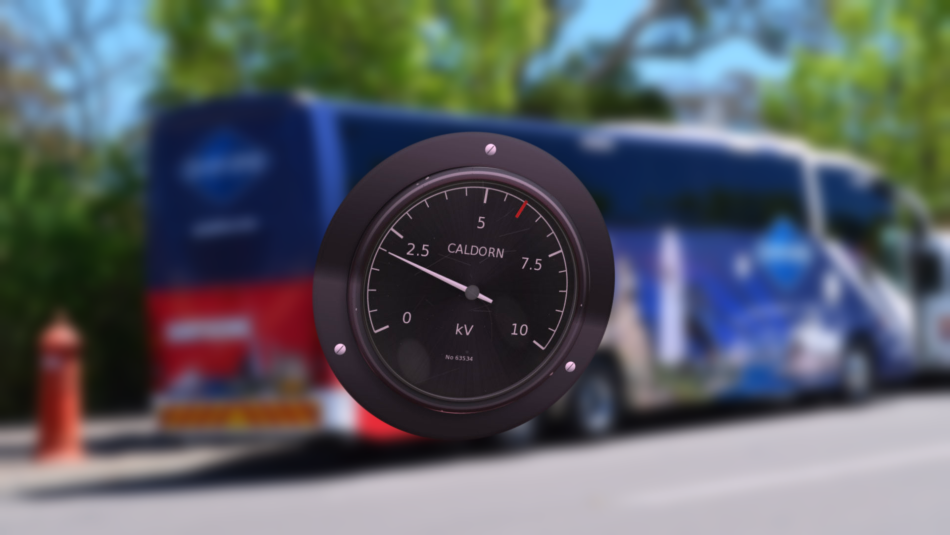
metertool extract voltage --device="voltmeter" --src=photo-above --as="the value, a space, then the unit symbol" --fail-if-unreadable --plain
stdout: 2 kV
